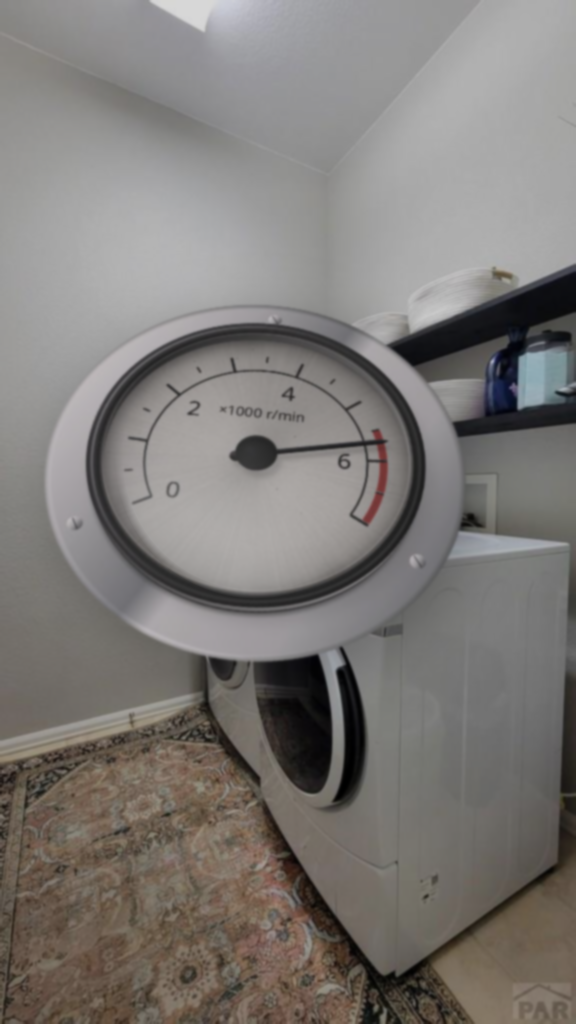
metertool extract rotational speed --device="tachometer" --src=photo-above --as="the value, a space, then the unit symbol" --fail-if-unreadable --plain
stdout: 5750 rpm
